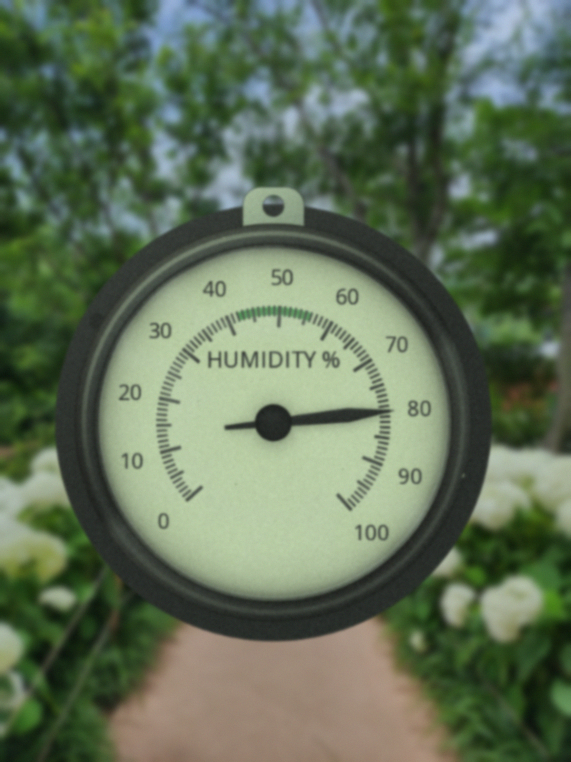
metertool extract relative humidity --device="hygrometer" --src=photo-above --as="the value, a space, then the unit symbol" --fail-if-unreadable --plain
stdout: 80 %
